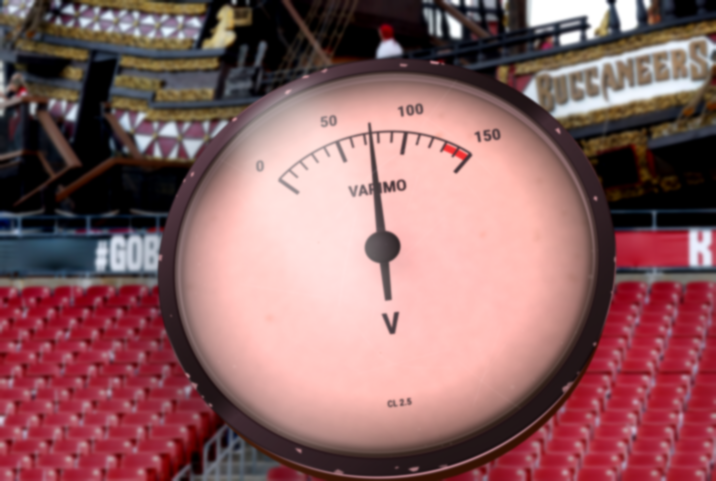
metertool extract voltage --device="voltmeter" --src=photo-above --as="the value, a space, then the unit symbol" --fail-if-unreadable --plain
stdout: 75 V
